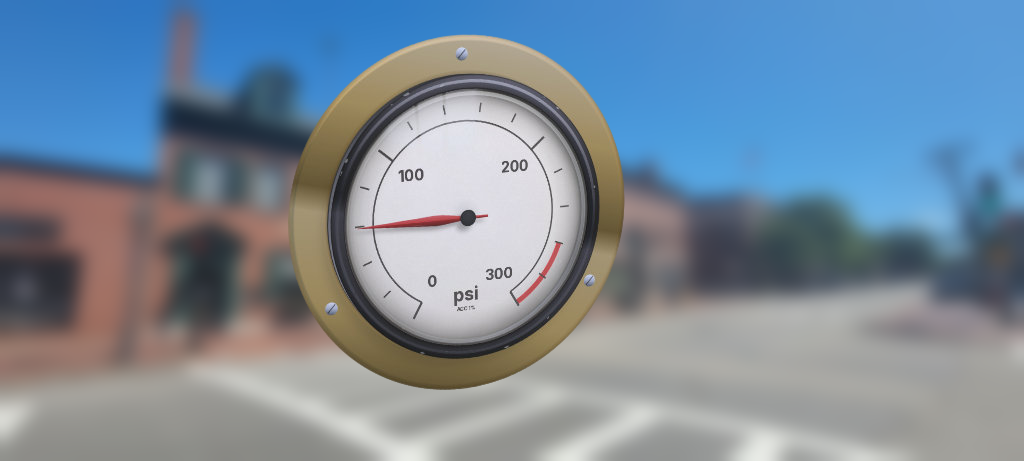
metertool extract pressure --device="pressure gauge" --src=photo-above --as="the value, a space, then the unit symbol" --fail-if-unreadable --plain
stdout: 60 psi
